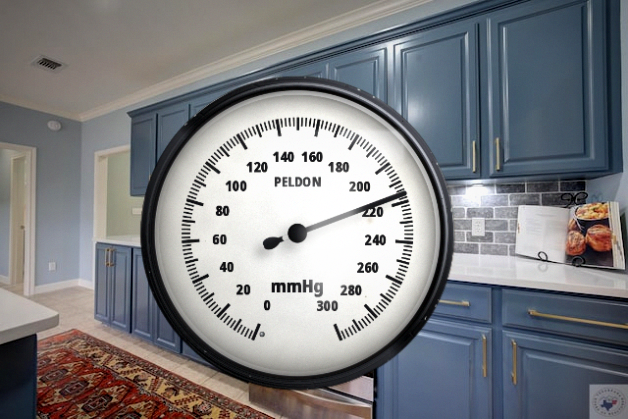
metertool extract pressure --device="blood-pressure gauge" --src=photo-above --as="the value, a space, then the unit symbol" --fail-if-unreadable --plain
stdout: 216 mmHg
